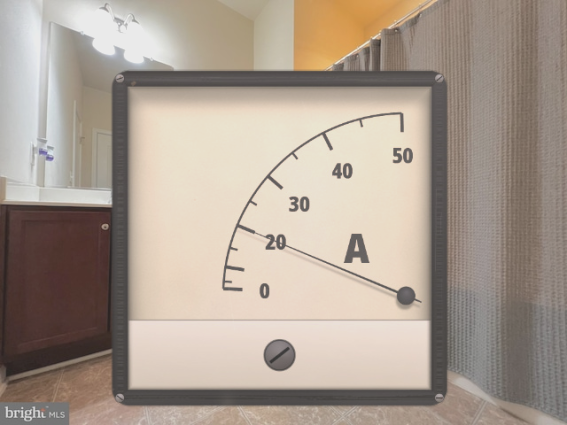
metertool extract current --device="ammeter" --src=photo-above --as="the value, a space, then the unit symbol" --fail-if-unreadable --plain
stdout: 20 A
